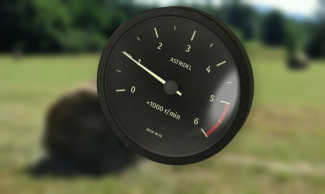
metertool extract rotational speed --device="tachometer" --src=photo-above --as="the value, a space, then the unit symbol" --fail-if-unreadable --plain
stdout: 1000 rpm
